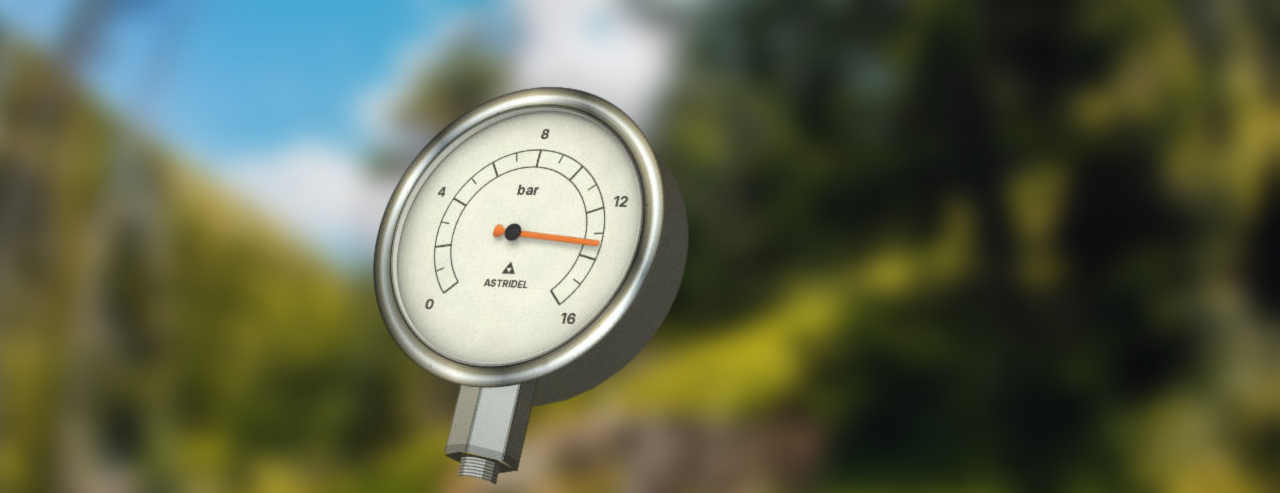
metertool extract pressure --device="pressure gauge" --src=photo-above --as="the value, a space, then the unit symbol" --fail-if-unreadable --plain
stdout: 13.5 bar
